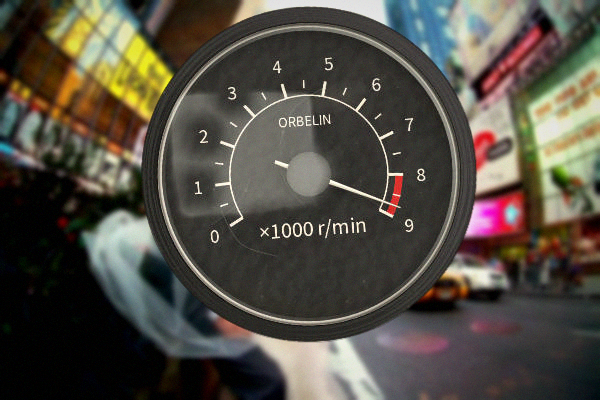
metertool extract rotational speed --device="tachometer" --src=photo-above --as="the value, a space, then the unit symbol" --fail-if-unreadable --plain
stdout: 8750 rpm
